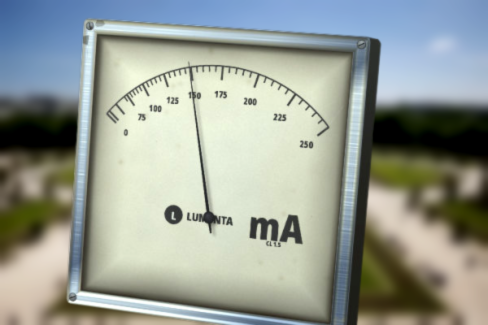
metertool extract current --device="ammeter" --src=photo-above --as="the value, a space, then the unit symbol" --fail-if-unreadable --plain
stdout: 150 mA
